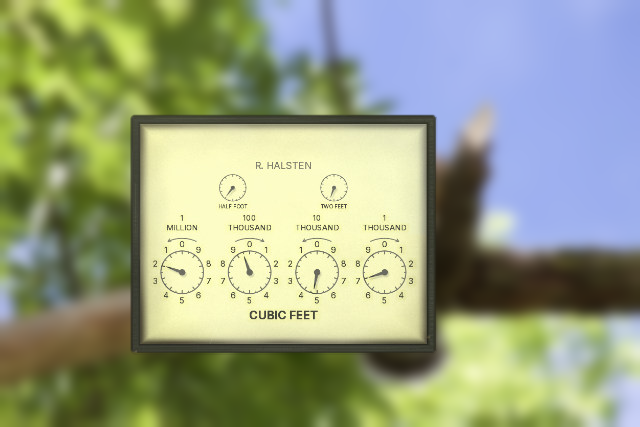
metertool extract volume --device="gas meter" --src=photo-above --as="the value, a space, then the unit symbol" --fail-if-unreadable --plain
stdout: 194700 ft³
